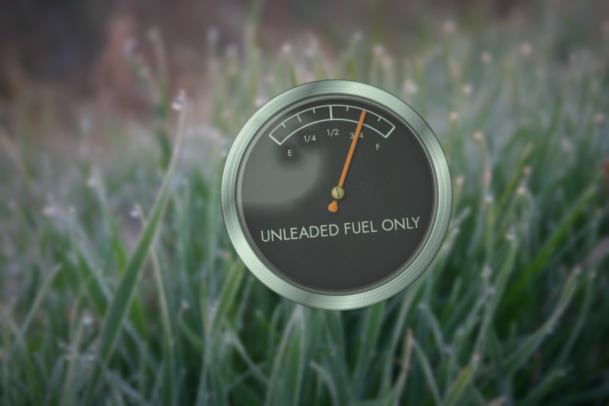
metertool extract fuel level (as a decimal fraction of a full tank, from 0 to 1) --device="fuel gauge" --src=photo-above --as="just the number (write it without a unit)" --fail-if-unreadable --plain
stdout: 0.75
